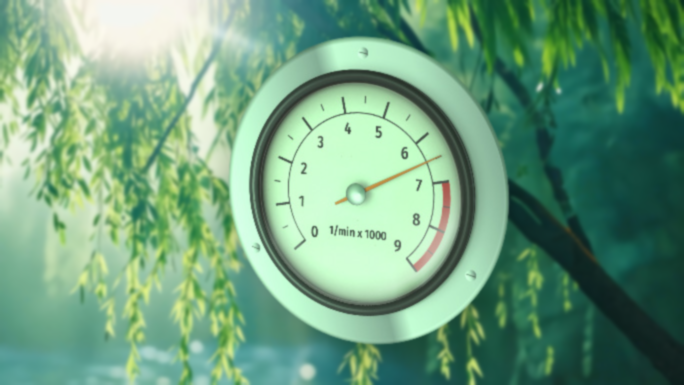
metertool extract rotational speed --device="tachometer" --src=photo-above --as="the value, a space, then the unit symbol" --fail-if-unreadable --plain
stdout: 6500 rpm
